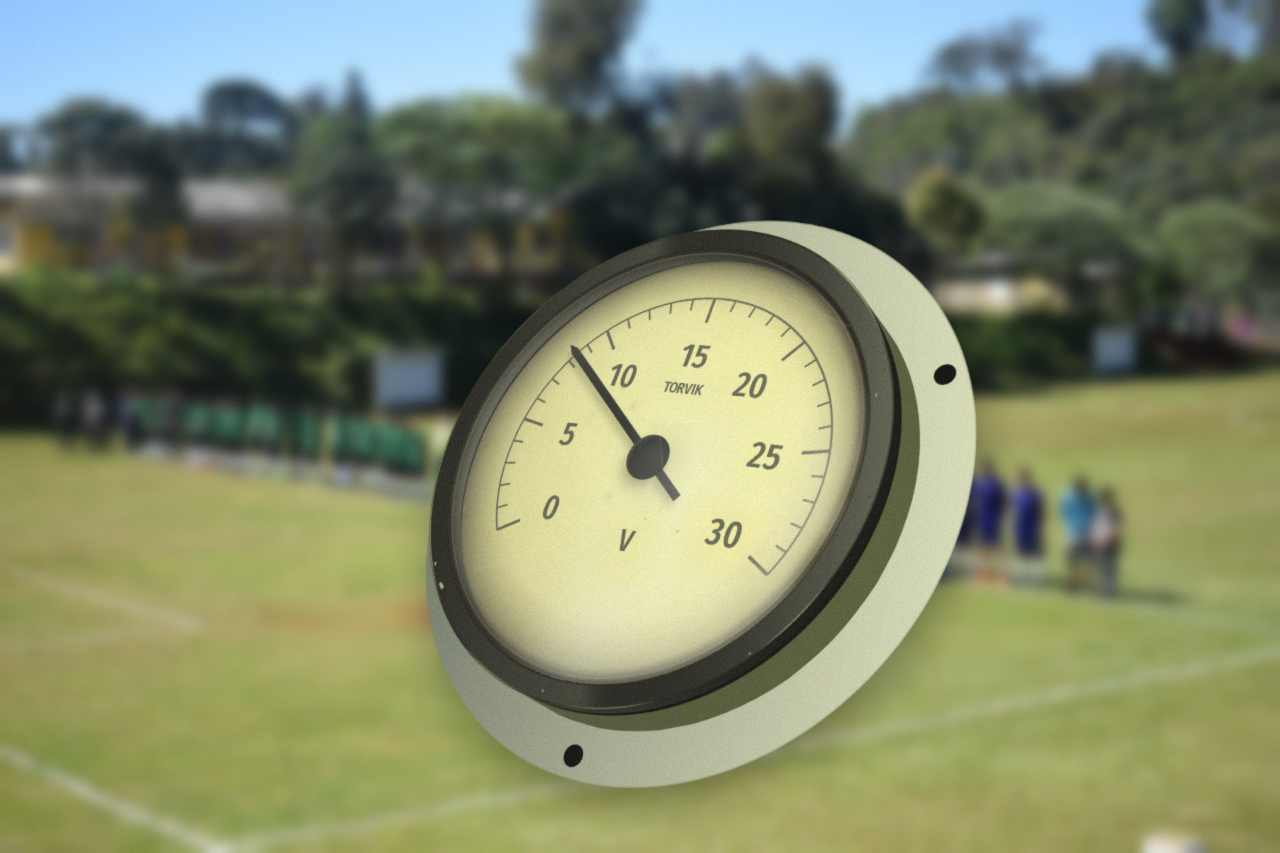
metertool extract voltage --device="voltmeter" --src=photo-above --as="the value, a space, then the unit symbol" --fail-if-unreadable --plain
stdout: 8.5 V
